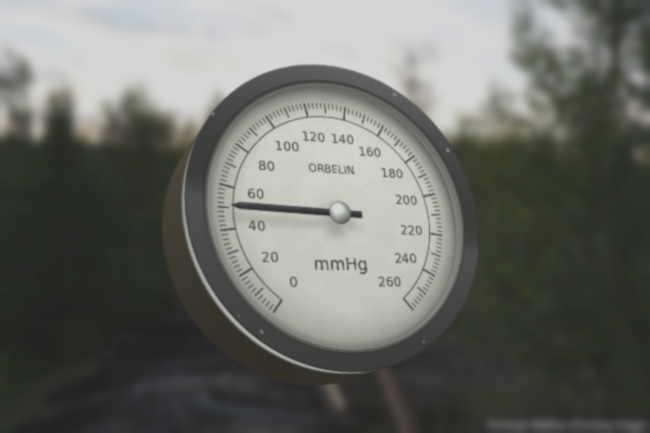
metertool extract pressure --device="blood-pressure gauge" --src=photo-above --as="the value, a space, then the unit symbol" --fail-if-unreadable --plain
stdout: 50 mmHg
